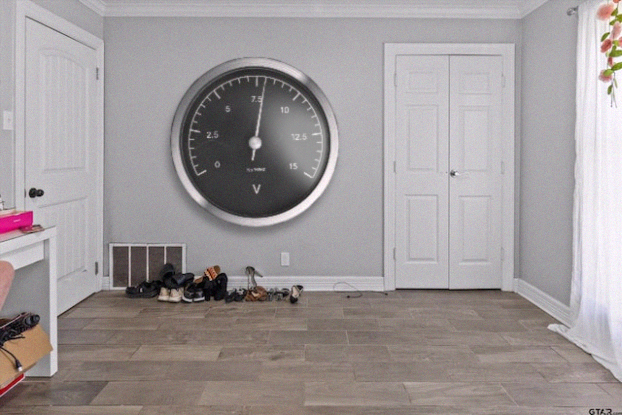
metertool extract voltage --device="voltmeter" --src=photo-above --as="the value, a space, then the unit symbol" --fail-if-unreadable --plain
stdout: 8 V
